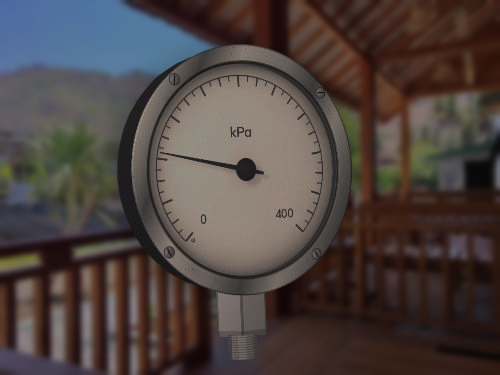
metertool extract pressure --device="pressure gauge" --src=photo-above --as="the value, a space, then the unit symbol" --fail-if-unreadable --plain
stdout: 85 kPa
